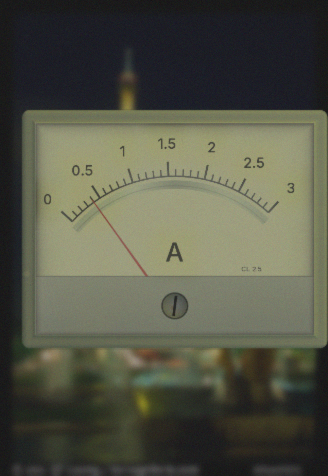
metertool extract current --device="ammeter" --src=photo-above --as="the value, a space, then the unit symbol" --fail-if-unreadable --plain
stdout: 0.4 A
